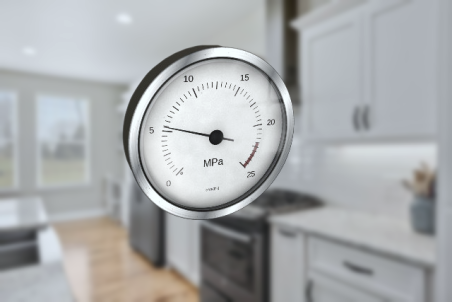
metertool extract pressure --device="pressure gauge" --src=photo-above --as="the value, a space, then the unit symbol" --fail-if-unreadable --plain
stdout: 5.5 MPa
